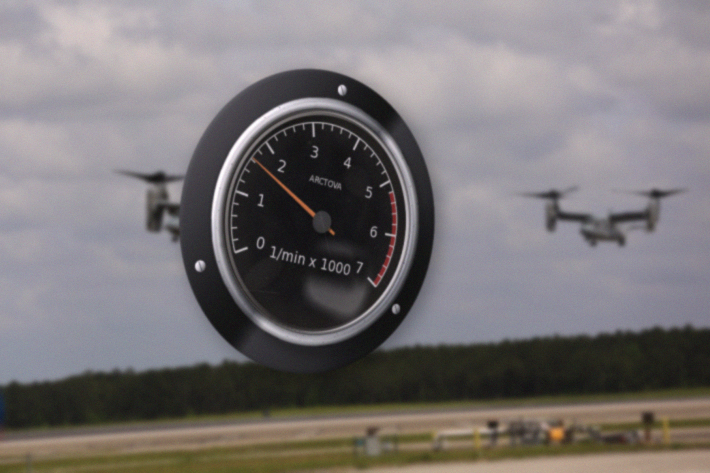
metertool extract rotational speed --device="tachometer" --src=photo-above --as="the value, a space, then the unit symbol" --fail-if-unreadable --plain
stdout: 1600 rpm
